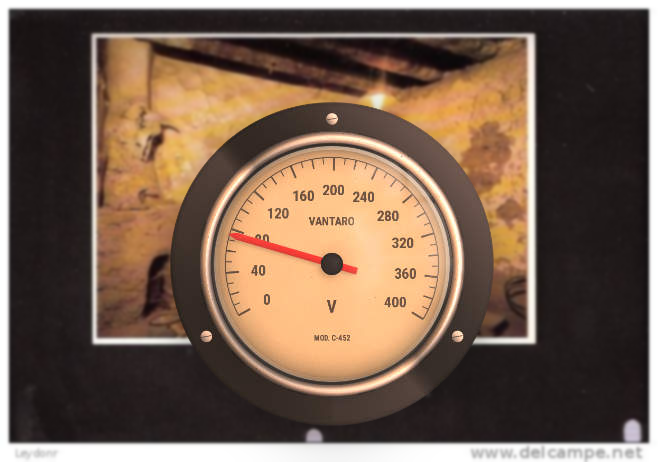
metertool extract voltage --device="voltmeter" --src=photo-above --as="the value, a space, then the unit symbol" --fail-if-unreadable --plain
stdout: 75 V
